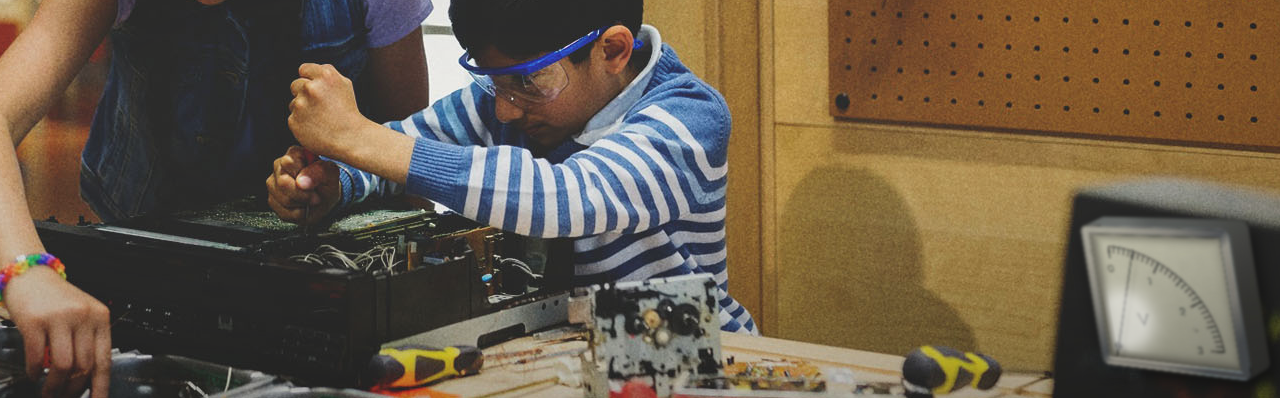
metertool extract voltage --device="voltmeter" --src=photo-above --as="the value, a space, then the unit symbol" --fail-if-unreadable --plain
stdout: 0.5 V
